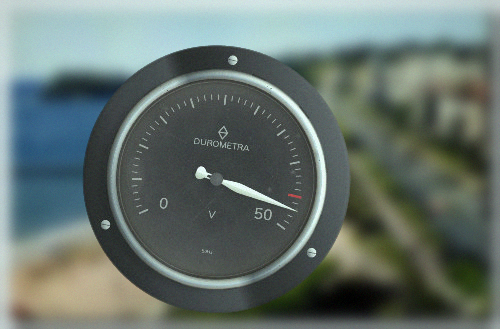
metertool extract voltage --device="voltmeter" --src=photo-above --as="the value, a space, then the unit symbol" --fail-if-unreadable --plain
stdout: 47 V
